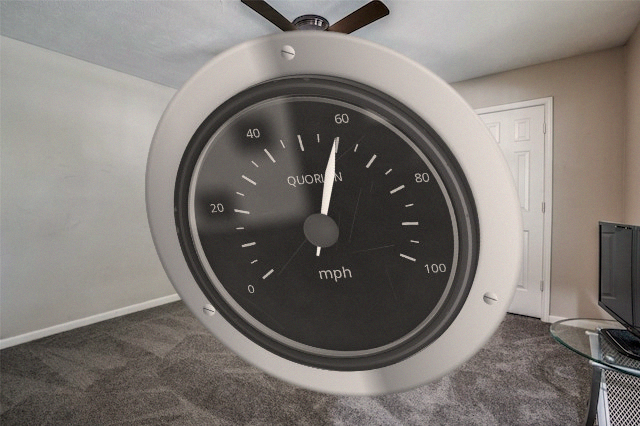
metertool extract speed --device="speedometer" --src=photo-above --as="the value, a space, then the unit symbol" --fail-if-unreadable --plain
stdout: 60 mph
